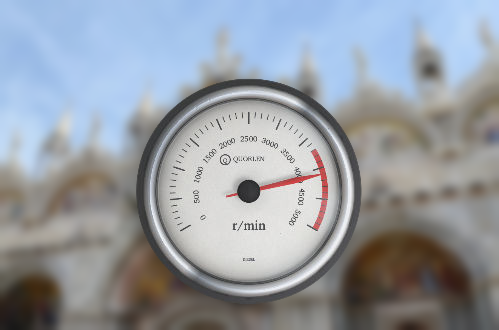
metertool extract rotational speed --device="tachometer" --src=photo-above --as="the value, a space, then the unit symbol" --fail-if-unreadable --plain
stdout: 4100 rpm
